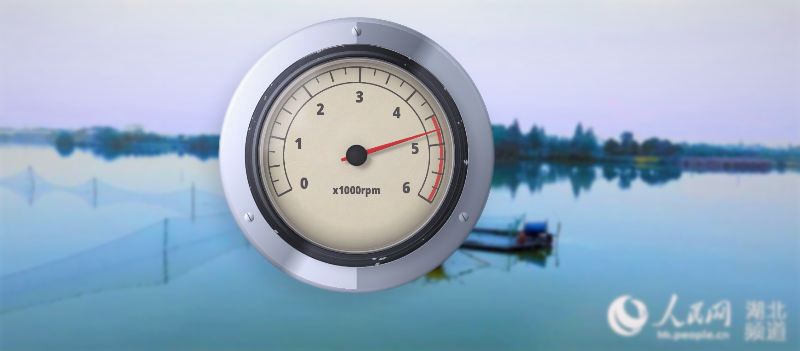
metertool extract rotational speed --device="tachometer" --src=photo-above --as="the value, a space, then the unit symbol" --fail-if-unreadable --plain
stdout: 4750 rpm
